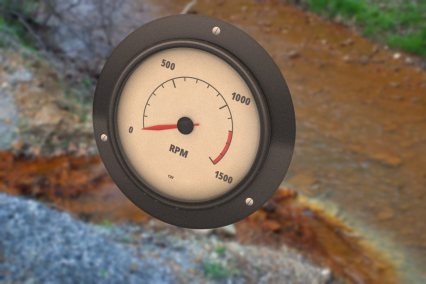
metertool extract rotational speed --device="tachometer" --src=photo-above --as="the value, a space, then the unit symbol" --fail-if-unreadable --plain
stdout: 0 rpm
